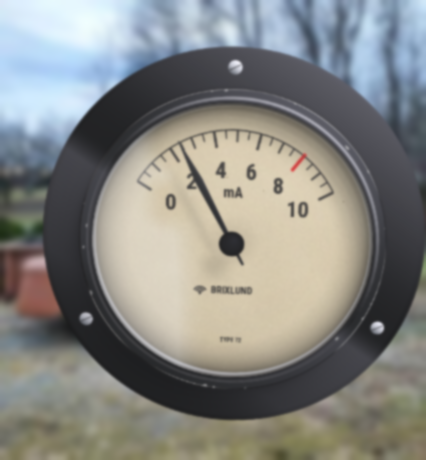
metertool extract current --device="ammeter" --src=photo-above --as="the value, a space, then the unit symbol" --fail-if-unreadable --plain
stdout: 2.5 mA
